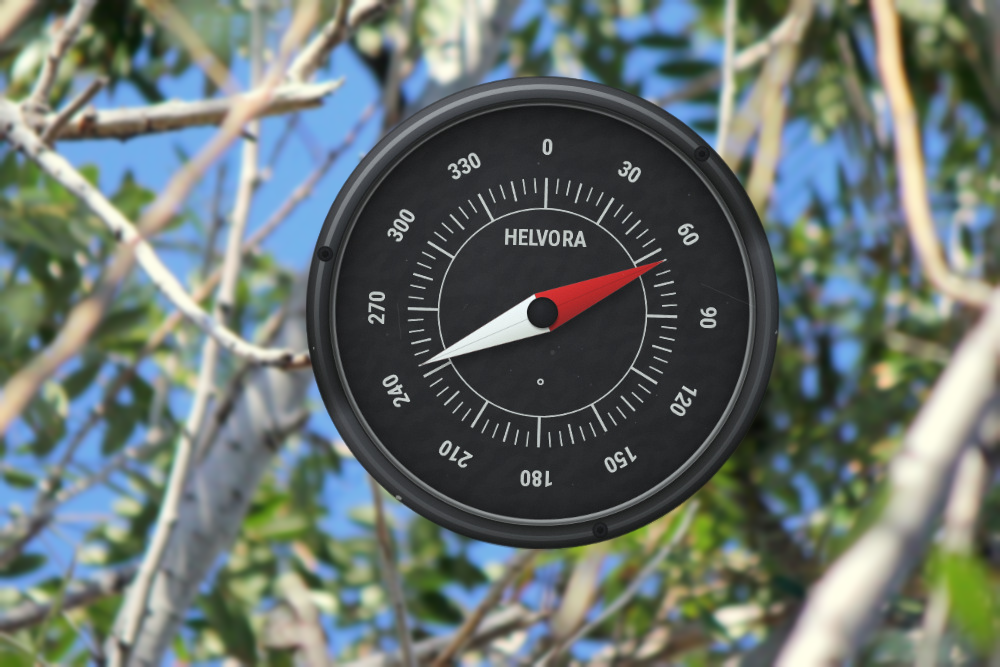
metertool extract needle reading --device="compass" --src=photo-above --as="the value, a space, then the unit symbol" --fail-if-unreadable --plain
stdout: 65 °
